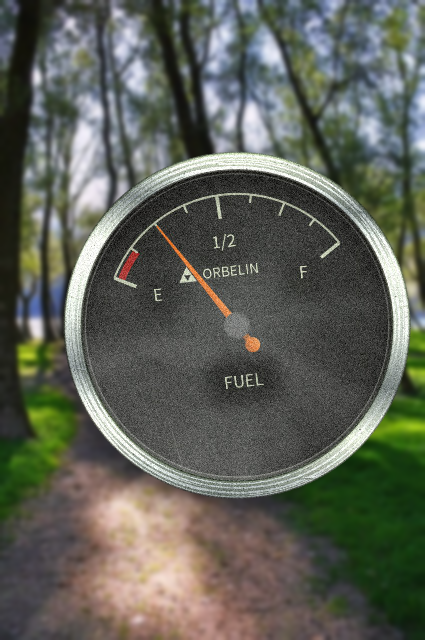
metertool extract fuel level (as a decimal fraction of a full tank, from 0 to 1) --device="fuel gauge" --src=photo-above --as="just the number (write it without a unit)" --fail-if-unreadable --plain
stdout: 0.25
